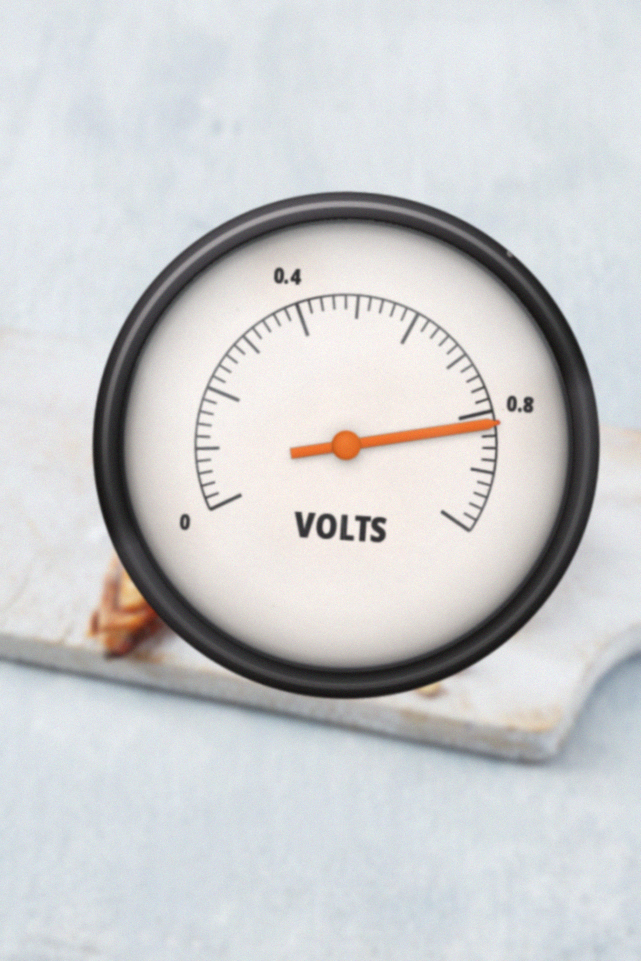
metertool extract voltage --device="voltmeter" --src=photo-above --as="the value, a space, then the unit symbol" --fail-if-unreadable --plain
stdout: 0.82 V
